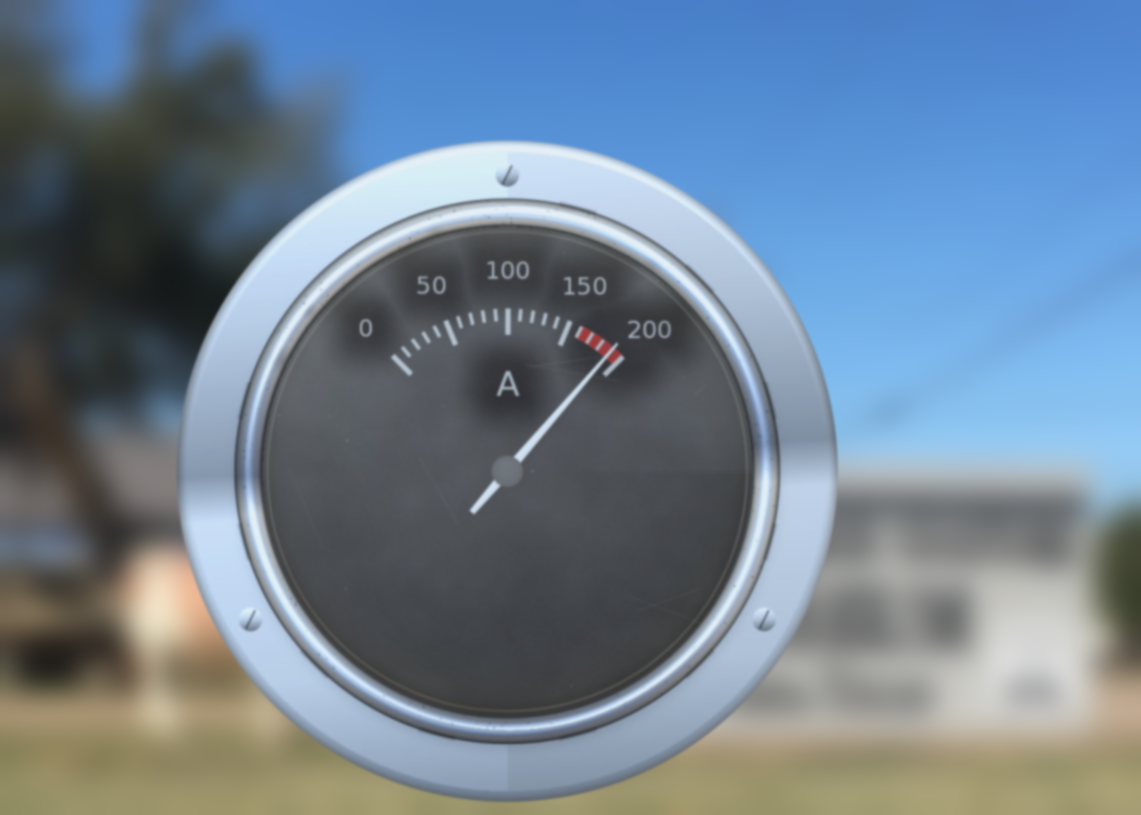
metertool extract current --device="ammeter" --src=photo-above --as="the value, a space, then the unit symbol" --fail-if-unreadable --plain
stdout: 190 A
